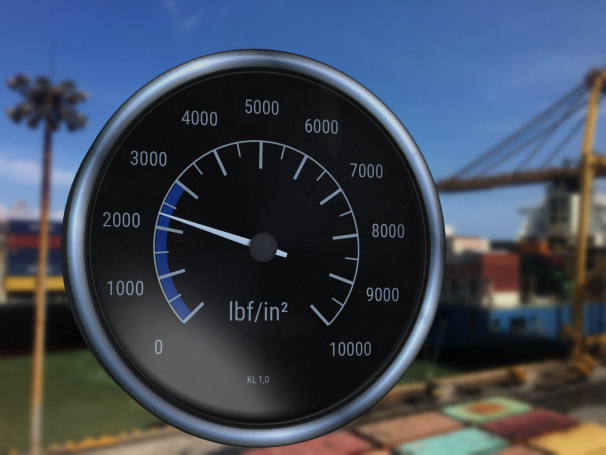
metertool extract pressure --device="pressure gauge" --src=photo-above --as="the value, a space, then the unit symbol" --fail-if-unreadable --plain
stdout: 2250 psi
